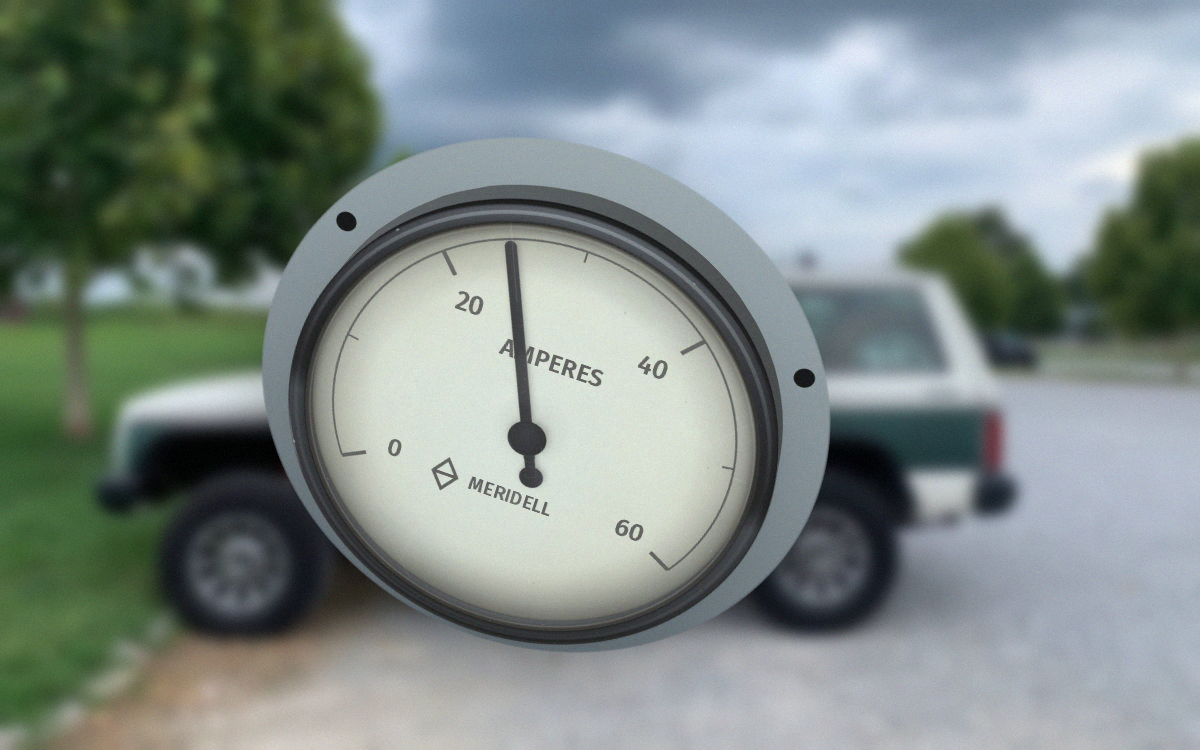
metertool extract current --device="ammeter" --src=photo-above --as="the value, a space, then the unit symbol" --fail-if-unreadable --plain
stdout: 25 A
